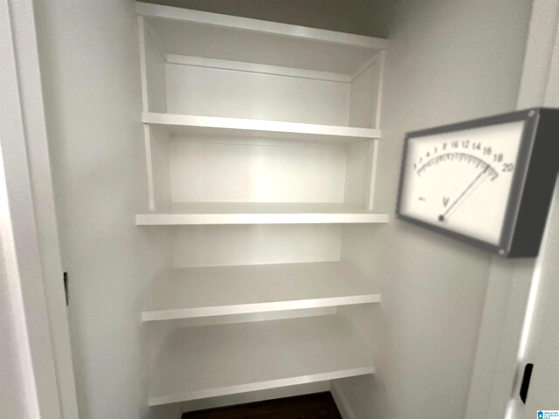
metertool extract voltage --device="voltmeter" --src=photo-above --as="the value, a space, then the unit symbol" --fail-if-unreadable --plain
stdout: 18 V
